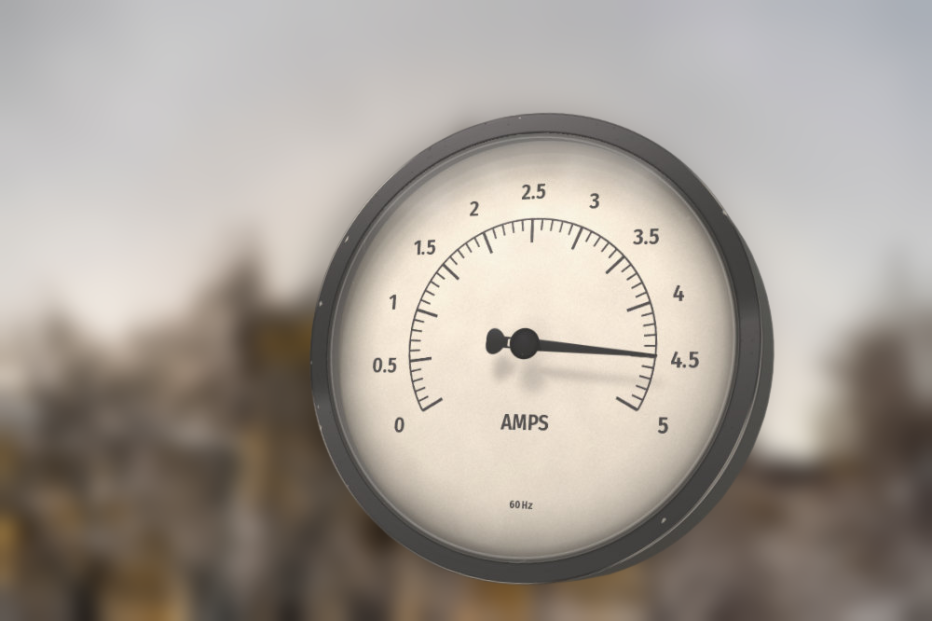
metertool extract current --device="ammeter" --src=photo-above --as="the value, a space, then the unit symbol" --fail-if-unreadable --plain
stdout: 4.5 A
